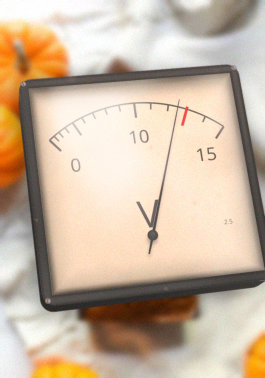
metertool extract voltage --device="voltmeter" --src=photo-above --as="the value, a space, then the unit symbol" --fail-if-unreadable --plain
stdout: 12.5 V
